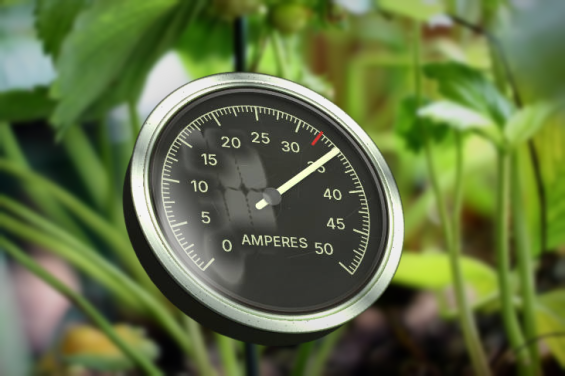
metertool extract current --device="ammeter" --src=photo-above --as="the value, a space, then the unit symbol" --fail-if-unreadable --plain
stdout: 35 A
